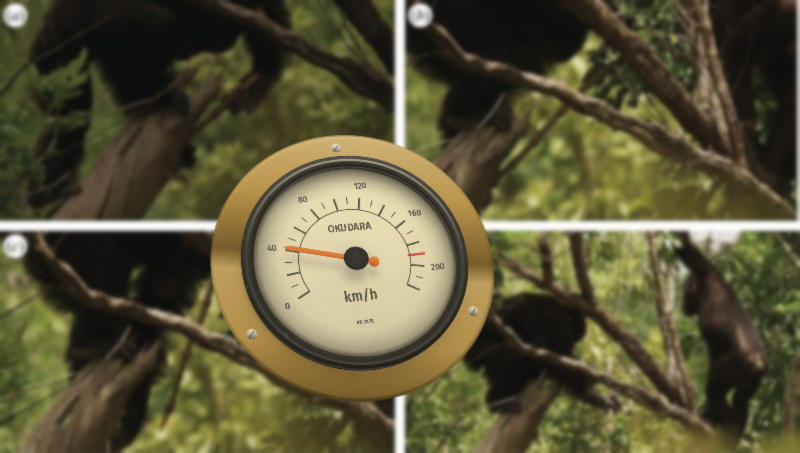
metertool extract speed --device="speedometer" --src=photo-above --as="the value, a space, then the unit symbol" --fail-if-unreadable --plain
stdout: 40 km/h
